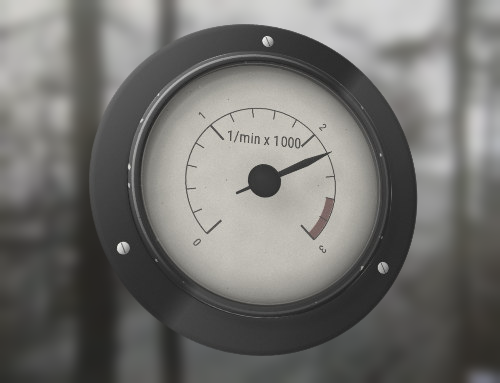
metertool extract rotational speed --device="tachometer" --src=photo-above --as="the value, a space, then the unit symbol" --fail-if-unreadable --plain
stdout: 2200 rpm
